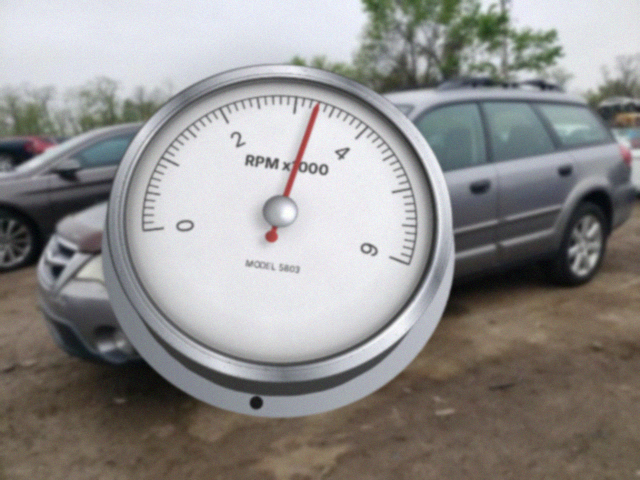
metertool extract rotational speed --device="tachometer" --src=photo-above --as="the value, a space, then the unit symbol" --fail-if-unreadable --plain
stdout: 3300 rpm
